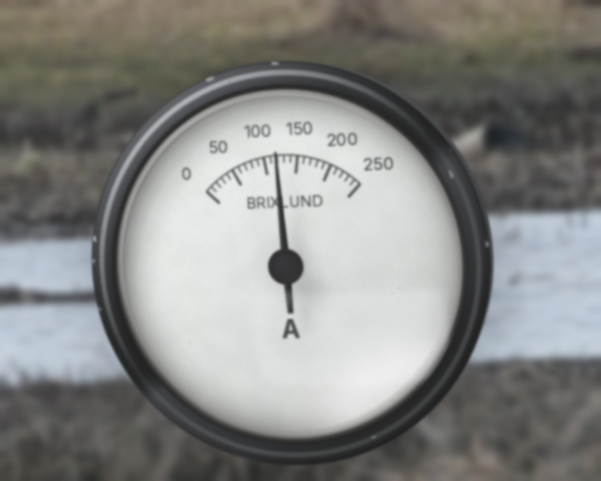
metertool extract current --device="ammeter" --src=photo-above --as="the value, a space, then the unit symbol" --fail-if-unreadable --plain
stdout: 120 A
